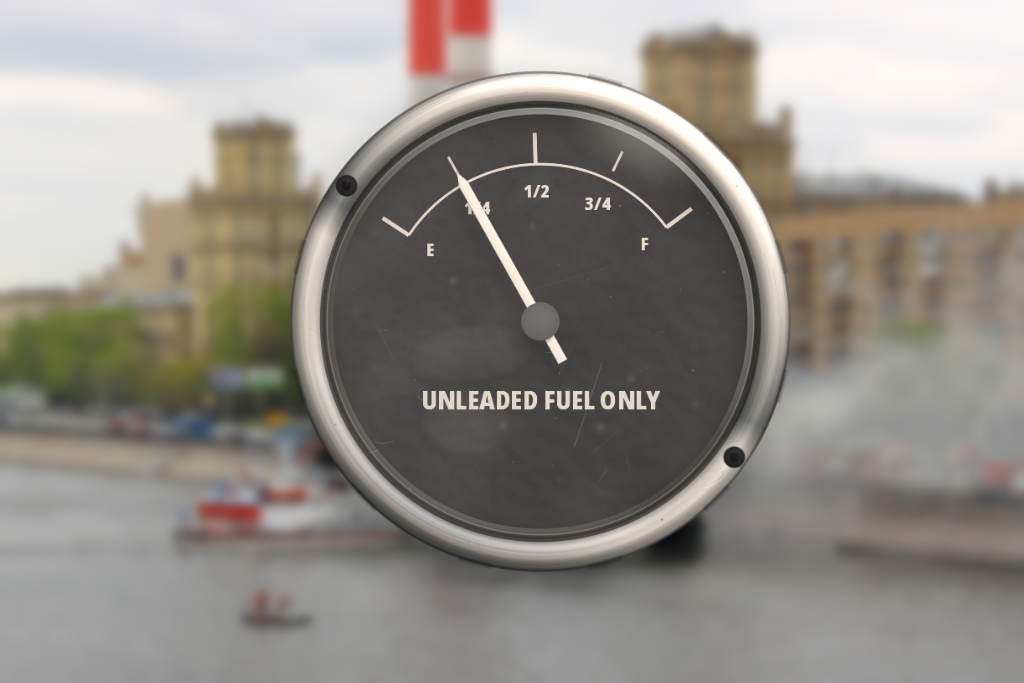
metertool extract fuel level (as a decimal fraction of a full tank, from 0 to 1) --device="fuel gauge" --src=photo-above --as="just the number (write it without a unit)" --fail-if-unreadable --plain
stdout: 0.25
